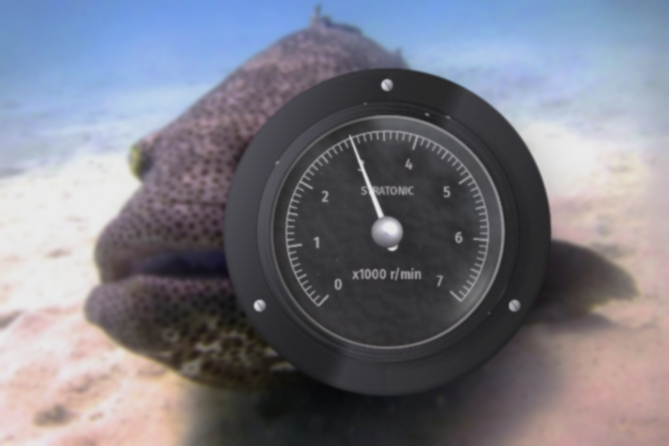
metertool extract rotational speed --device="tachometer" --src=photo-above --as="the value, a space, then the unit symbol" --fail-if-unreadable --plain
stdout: 3000 rpm
